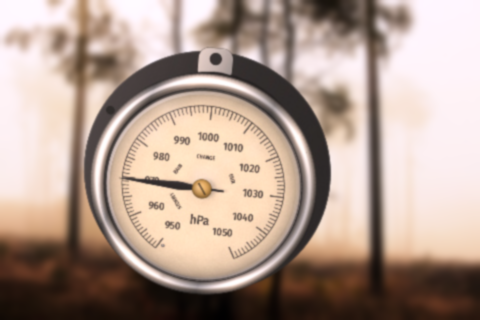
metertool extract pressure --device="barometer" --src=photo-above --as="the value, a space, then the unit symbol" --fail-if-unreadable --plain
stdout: 970 hPa
